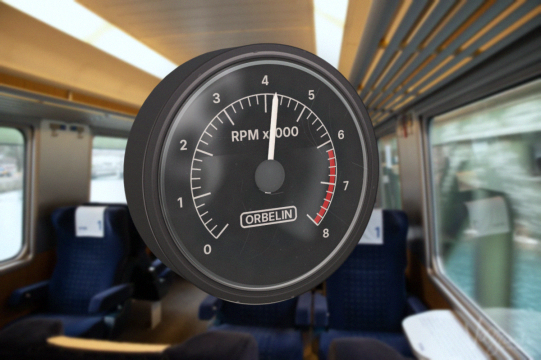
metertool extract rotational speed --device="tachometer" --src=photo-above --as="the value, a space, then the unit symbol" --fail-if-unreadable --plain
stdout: 4200 rpm
